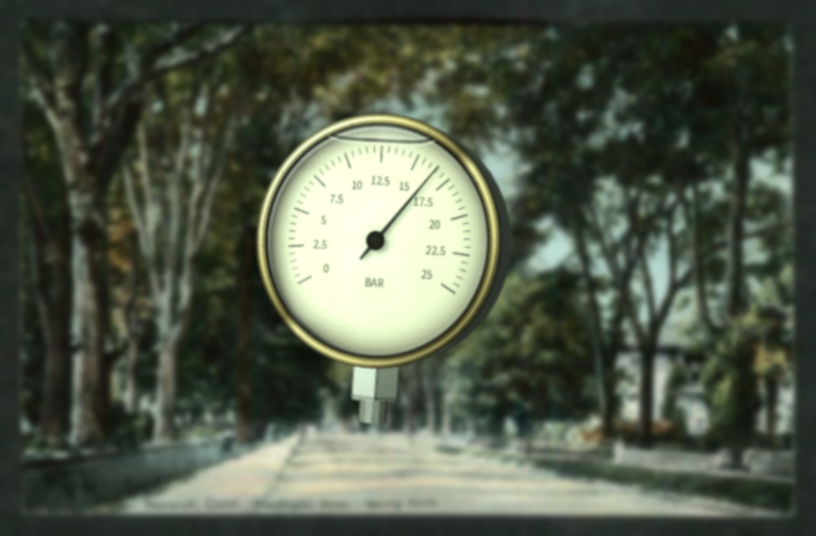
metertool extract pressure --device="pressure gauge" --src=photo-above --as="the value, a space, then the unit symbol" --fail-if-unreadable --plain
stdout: 16.5 bar
